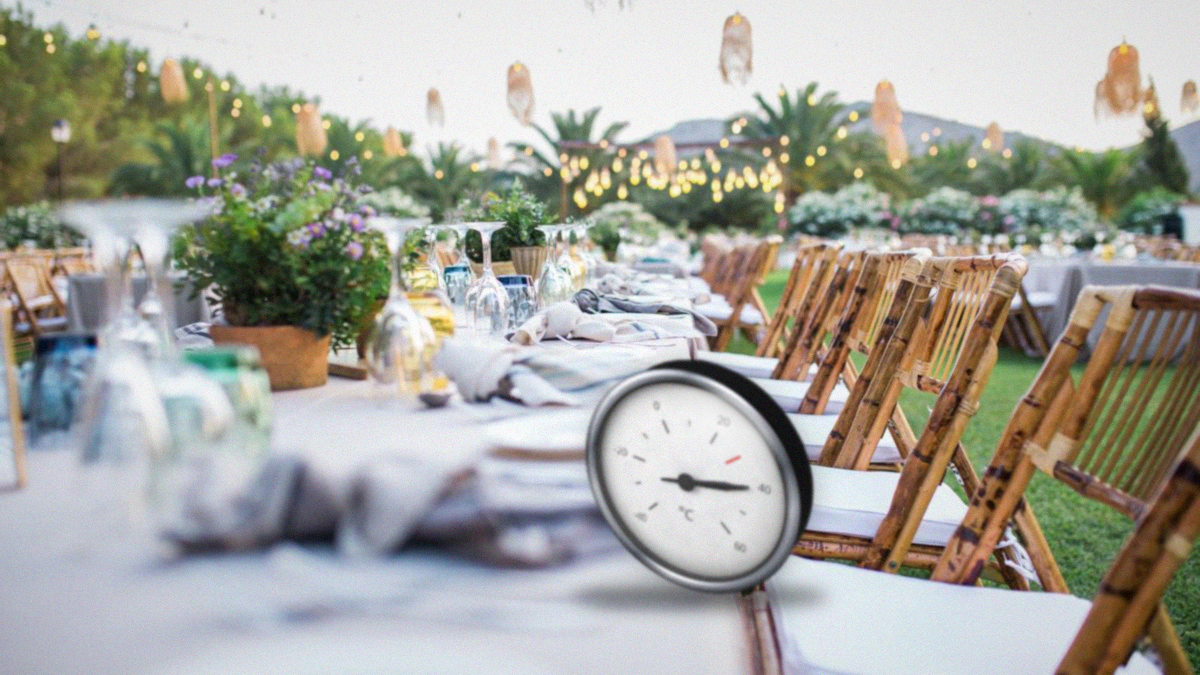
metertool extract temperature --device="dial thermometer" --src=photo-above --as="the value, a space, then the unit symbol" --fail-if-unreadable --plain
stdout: 40 °C
